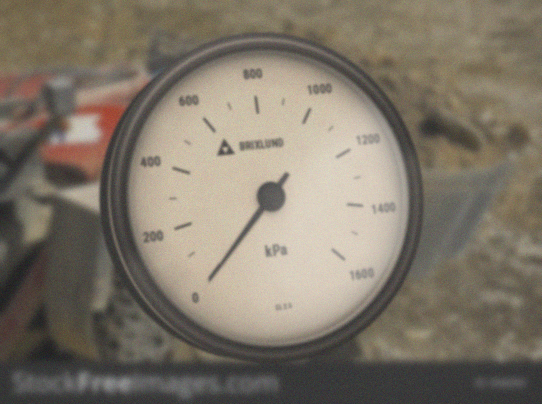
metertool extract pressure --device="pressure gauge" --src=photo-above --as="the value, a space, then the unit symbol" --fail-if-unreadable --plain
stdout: 0 kPa
